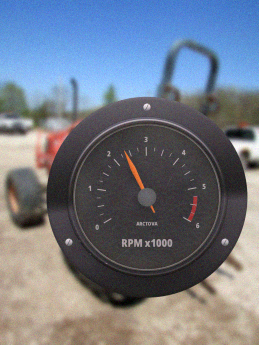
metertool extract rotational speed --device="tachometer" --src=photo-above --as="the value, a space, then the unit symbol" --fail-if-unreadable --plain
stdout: 2375 rpm
